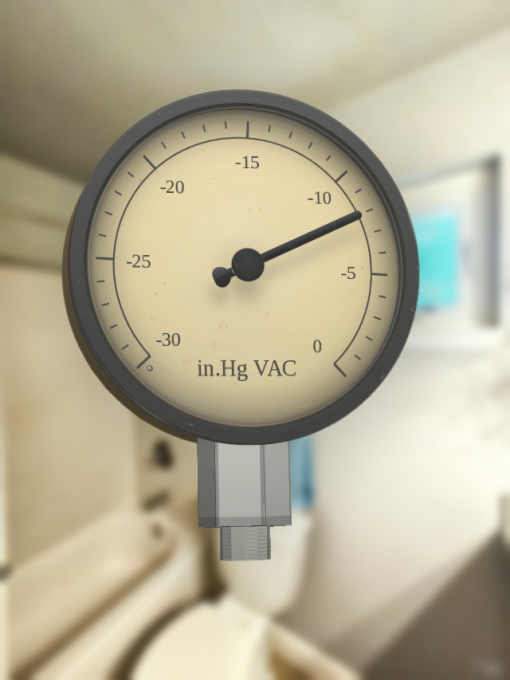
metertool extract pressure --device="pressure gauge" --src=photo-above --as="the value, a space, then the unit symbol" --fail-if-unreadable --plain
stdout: -8 inHg
